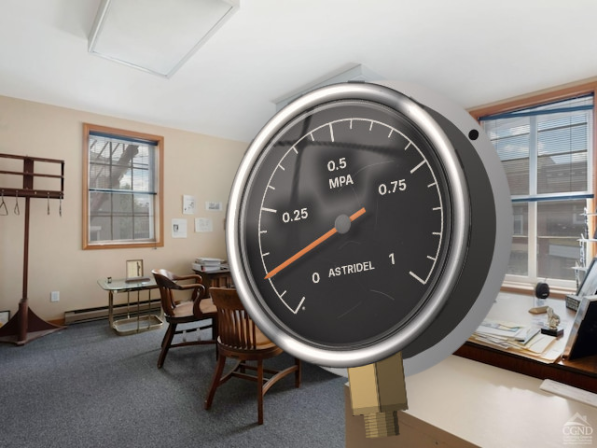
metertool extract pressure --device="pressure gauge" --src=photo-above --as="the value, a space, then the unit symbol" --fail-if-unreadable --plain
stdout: 0.1 MPa
